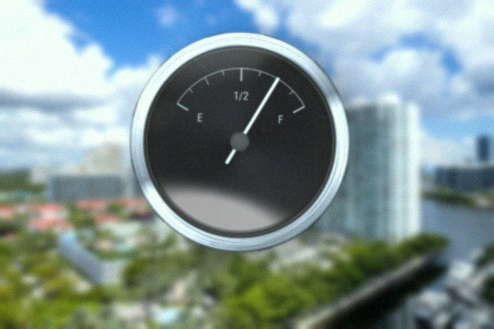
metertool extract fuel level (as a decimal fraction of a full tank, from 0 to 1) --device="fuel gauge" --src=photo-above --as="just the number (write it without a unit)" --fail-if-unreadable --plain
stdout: 0.75
